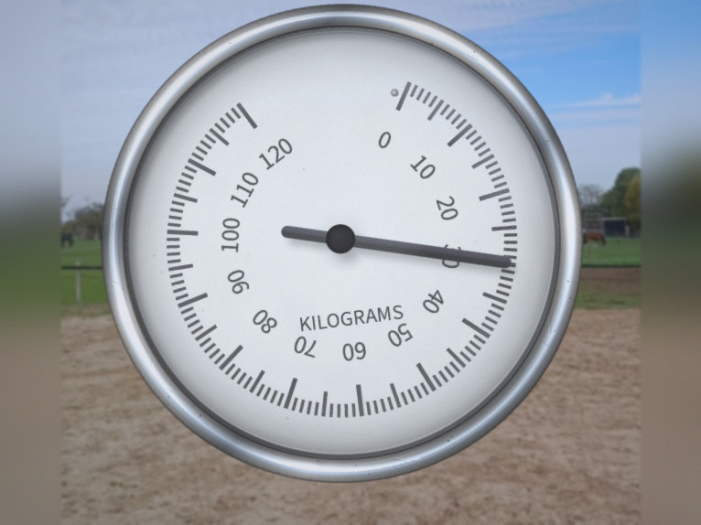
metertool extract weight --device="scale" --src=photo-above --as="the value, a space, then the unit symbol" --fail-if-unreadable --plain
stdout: 30 kg
